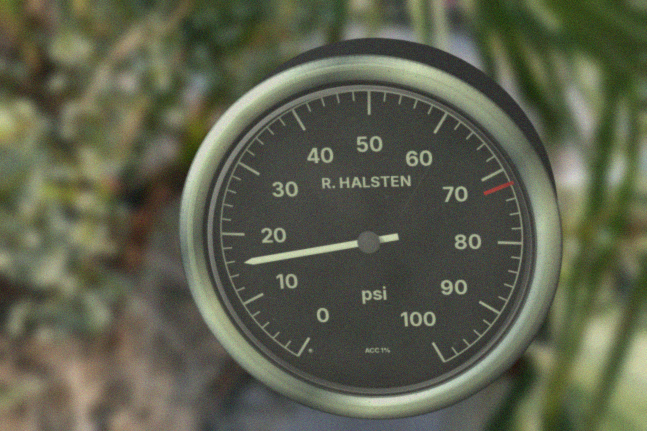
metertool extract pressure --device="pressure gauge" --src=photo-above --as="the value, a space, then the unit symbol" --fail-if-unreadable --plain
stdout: 16 psi
